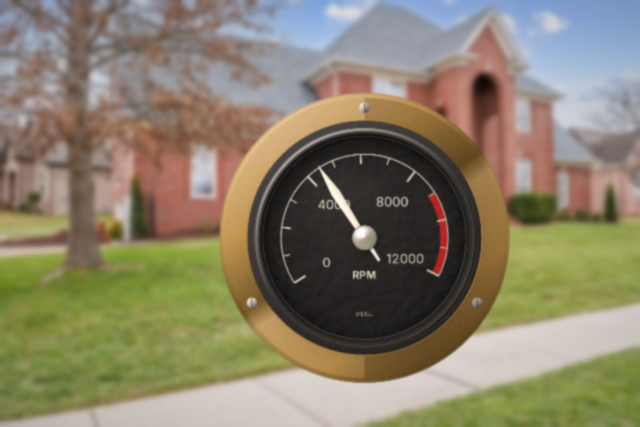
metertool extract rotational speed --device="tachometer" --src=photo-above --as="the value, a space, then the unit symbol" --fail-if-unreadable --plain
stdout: 4500 rpm
